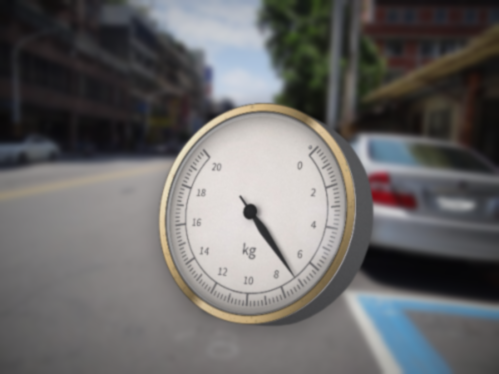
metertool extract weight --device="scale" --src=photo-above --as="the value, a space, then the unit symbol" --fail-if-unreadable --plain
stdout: 7 kg
